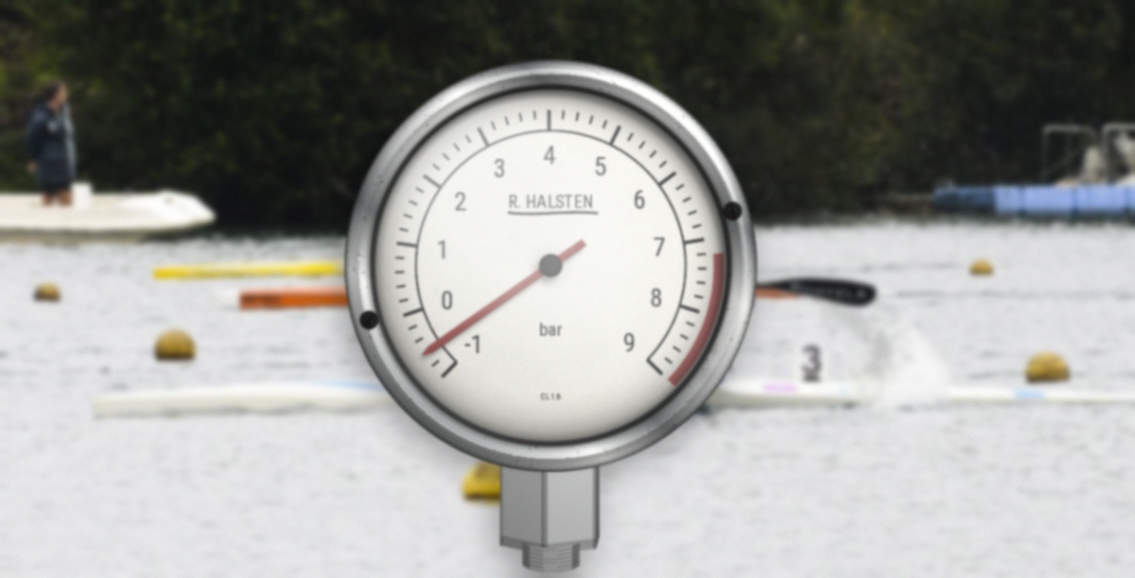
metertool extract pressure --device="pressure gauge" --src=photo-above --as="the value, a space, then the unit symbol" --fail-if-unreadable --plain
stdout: -0.6 bar
